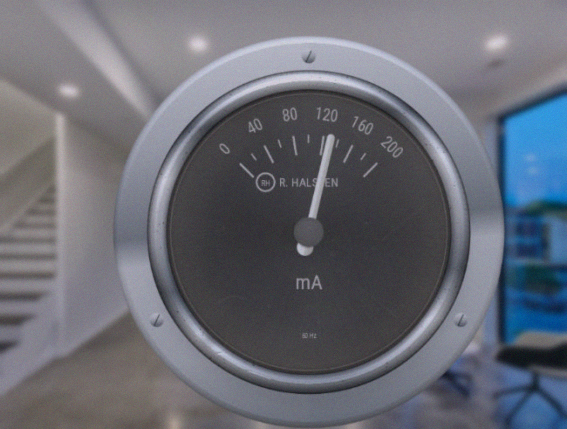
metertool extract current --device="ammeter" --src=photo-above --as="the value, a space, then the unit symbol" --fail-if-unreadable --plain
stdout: 130 mA
